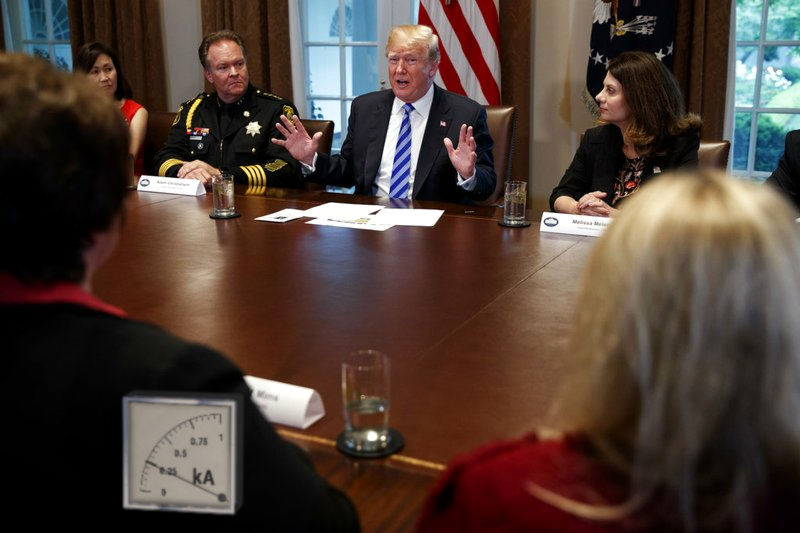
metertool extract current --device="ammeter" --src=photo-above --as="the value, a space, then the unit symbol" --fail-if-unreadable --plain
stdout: 0.25 kA
